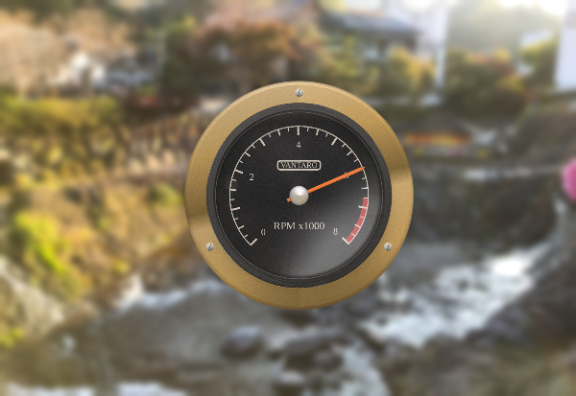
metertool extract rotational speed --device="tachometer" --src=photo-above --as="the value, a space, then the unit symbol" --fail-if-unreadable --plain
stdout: 6000 rpm
